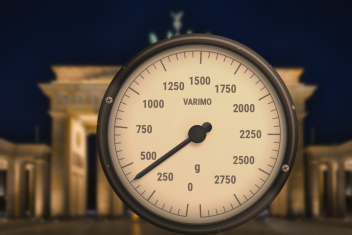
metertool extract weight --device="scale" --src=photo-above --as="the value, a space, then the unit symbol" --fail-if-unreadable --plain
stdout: 400 g
